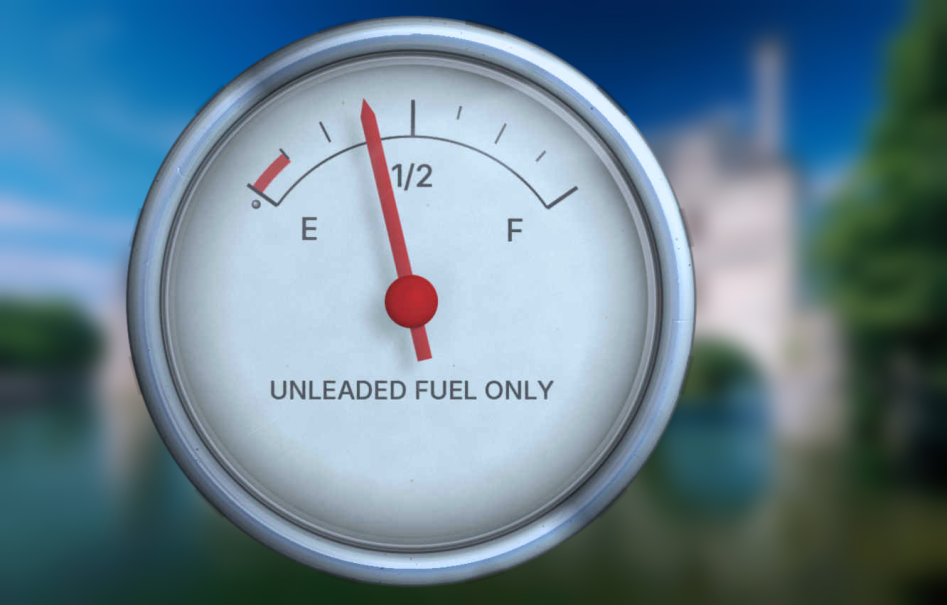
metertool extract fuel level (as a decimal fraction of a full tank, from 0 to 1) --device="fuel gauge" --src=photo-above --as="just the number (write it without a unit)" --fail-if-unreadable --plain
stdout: 0.375
